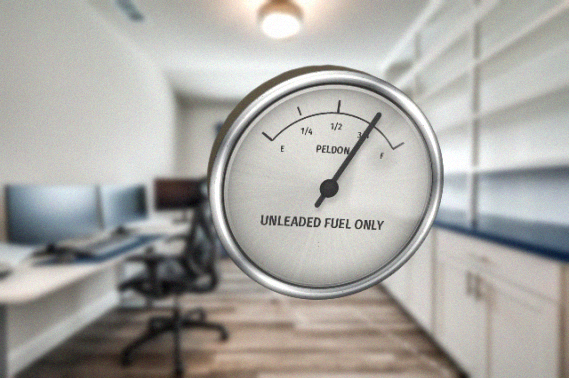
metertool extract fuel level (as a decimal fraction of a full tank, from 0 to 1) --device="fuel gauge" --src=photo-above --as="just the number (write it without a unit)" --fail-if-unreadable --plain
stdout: 0.75
